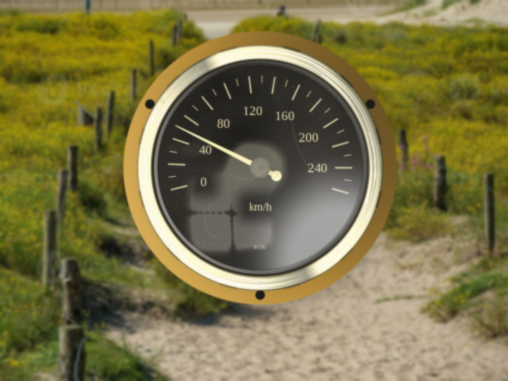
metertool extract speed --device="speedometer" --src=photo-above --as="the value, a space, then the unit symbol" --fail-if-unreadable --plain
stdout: 50 km/h
